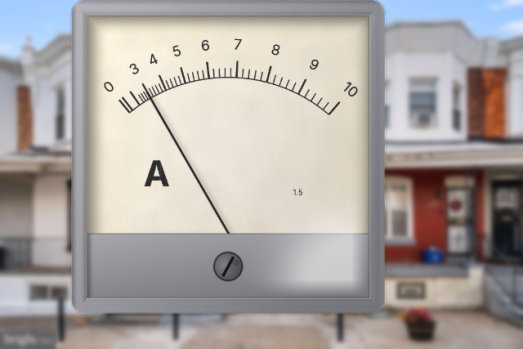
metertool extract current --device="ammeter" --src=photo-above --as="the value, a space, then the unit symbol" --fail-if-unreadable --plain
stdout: 3 A
